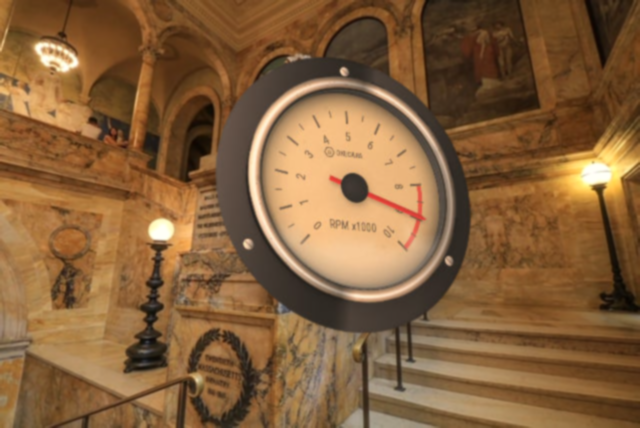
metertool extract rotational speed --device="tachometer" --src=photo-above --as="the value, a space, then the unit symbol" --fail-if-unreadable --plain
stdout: 9000 rpm
